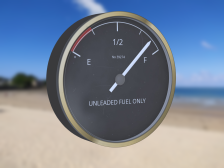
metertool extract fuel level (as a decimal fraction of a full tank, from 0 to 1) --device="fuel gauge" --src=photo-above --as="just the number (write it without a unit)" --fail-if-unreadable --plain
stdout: 0.875
